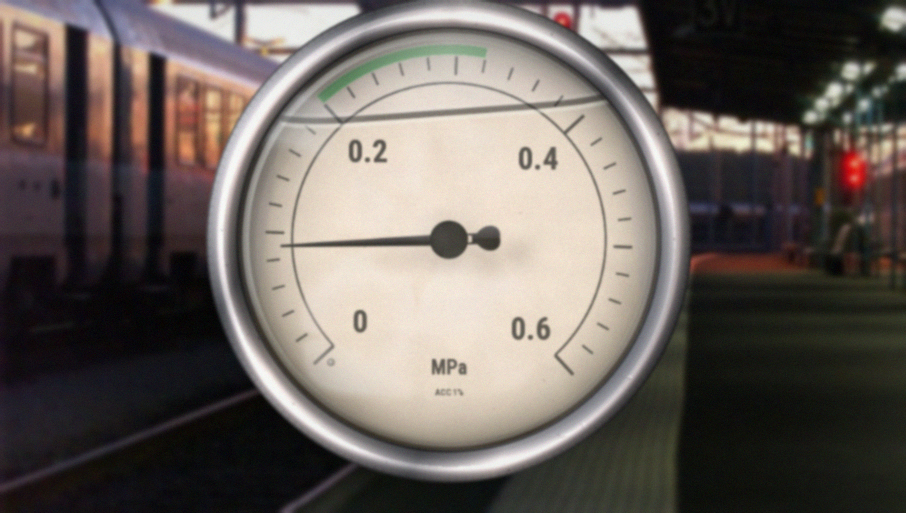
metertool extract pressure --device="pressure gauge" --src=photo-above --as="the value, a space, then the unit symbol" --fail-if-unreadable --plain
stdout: 0.09 MPa
